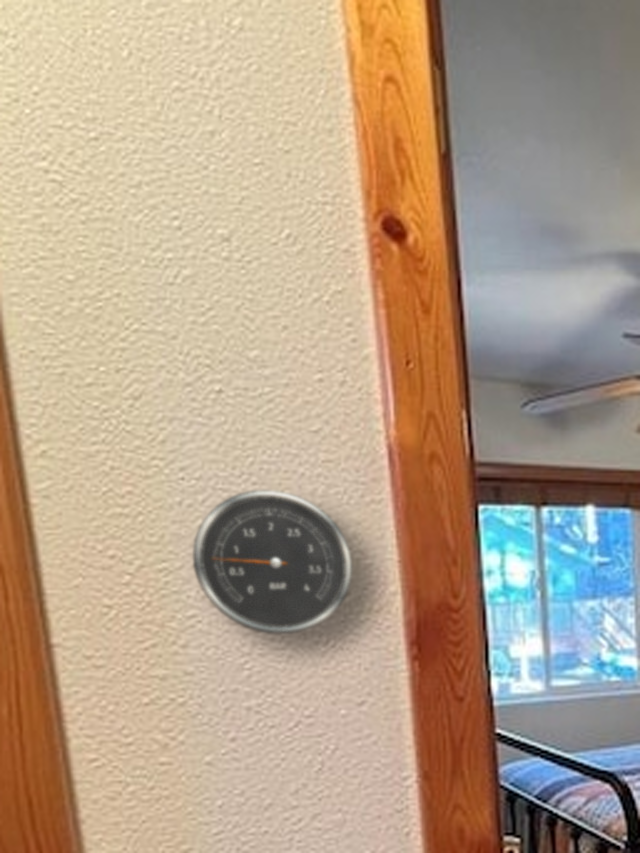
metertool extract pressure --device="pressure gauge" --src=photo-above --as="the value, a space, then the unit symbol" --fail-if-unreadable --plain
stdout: 0.75 bar
